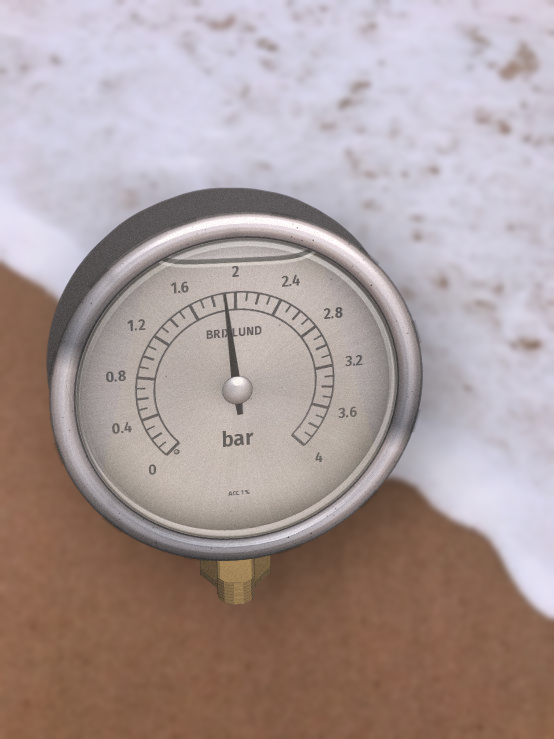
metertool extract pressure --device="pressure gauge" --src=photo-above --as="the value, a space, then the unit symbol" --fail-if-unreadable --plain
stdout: 1.9 bar
